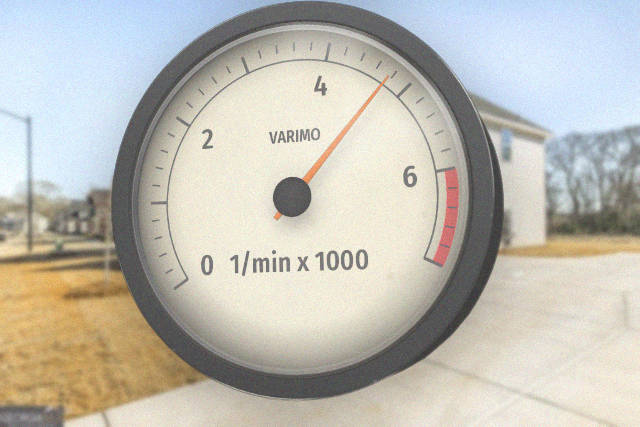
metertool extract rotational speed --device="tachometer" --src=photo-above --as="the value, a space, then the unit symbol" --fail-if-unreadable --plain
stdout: 4800 rpm
